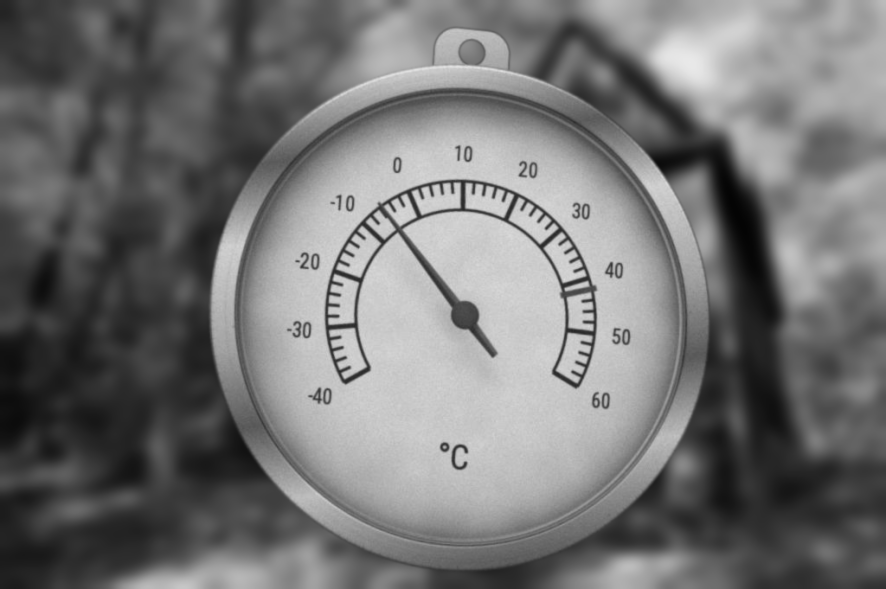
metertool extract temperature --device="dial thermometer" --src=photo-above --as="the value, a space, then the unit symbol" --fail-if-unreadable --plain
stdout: -6 °C
